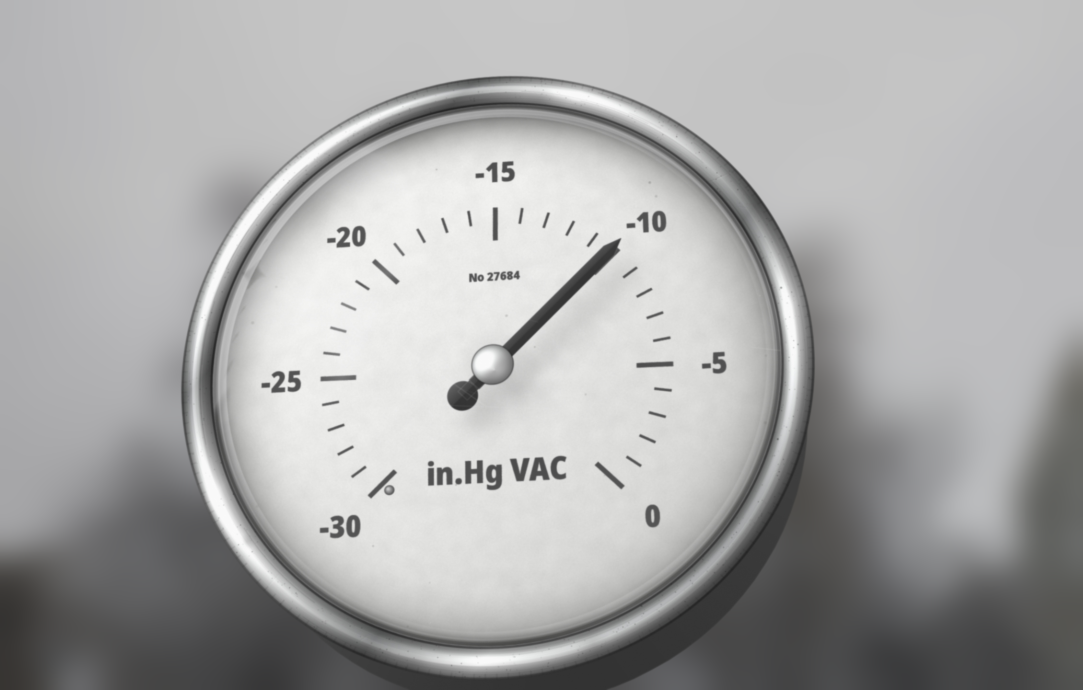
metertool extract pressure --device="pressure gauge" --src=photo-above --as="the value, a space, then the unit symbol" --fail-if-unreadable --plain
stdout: -10 inHg
